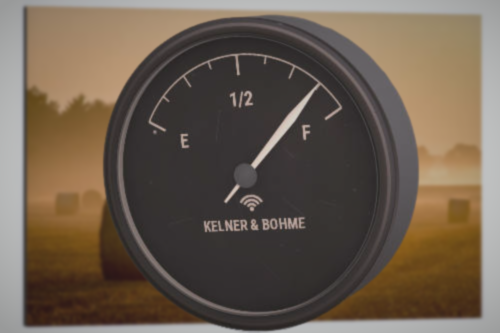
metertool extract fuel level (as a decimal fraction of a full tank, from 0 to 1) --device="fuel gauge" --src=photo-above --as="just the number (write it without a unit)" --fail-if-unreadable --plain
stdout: 0.875
